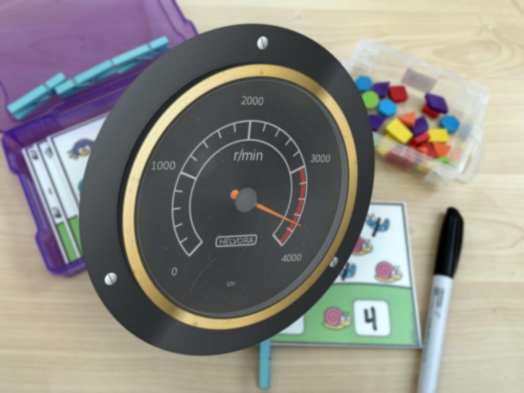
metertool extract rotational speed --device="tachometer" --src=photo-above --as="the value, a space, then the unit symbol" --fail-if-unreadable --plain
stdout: 3700 rpm
